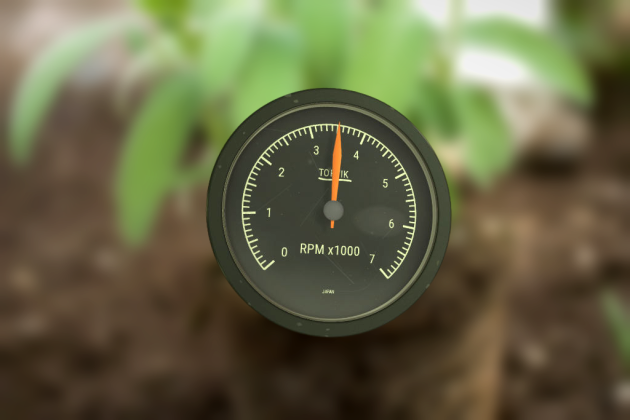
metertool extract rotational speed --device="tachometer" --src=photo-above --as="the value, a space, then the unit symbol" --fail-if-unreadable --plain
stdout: 3500 rpm
